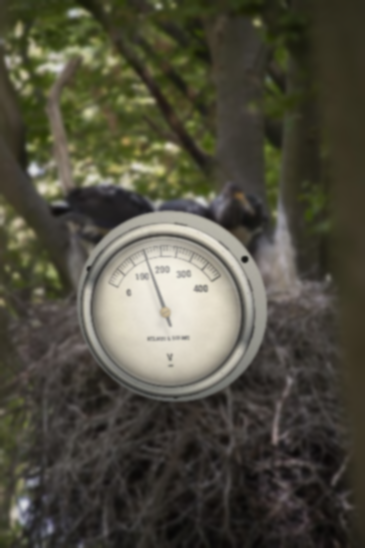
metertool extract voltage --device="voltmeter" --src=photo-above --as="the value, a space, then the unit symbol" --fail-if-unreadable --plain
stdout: 150 V
